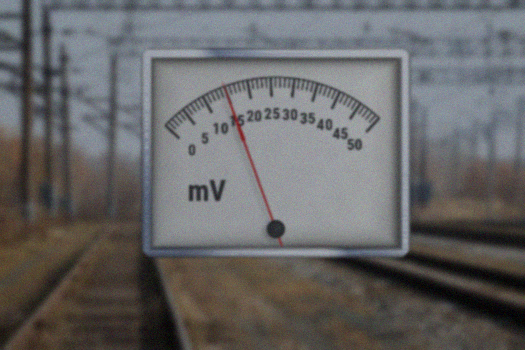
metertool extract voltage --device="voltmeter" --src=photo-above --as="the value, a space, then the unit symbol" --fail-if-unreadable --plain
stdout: 15 mV
